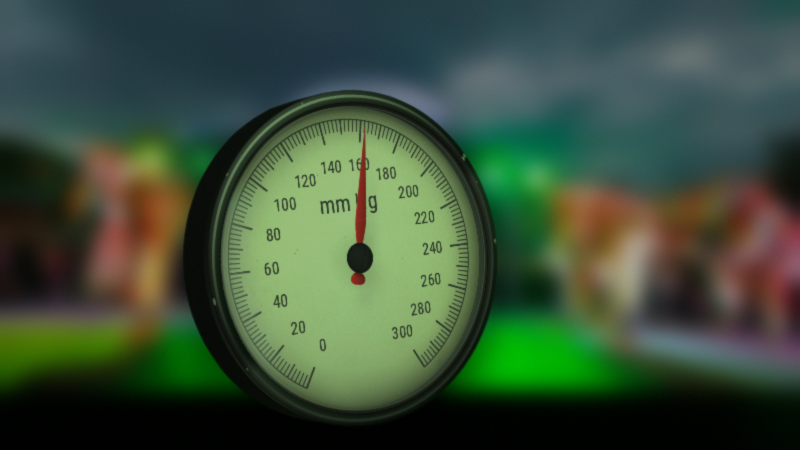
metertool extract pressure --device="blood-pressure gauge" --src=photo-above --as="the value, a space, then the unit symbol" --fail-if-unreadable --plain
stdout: 160 mmHg
